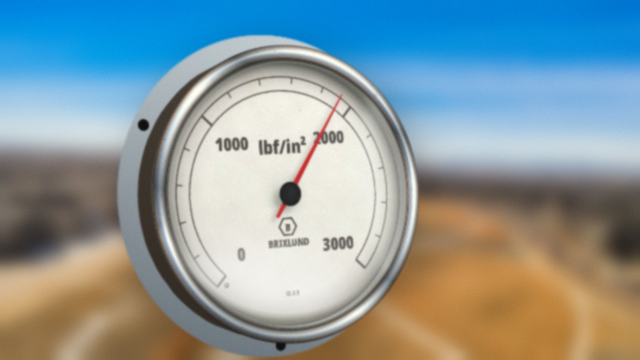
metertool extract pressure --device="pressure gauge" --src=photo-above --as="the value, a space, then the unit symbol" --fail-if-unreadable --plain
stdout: 1900 psi
